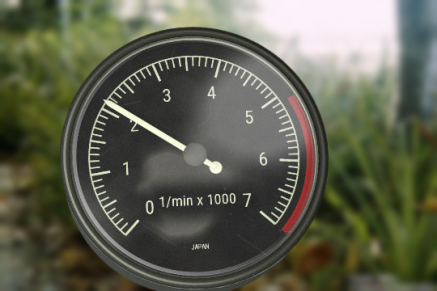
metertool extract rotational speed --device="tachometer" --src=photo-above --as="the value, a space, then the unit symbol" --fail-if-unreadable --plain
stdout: 2100 rpm
